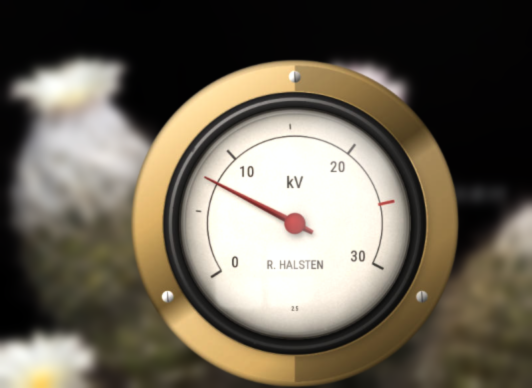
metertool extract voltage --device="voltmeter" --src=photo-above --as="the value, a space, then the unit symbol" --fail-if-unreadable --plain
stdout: 7.5 kV
